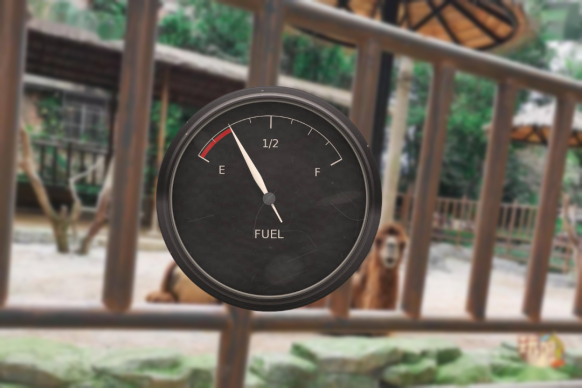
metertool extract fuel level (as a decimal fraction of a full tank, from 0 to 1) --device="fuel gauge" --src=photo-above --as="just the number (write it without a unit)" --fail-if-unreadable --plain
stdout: 0.25
